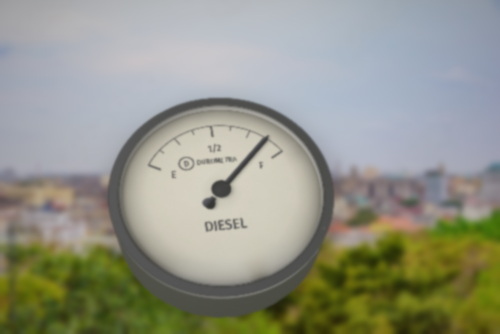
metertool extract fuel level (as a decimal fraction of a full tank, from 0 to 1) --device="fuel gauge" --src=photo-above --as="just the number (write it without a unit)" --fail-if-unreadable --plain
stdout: 0.875
